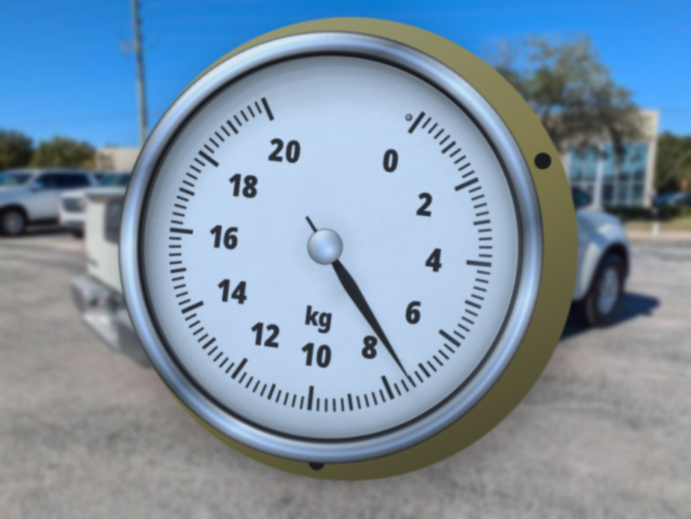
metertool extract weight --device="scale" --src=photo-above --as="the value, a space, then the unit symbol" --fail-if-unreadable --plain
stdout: 7.4 kg
